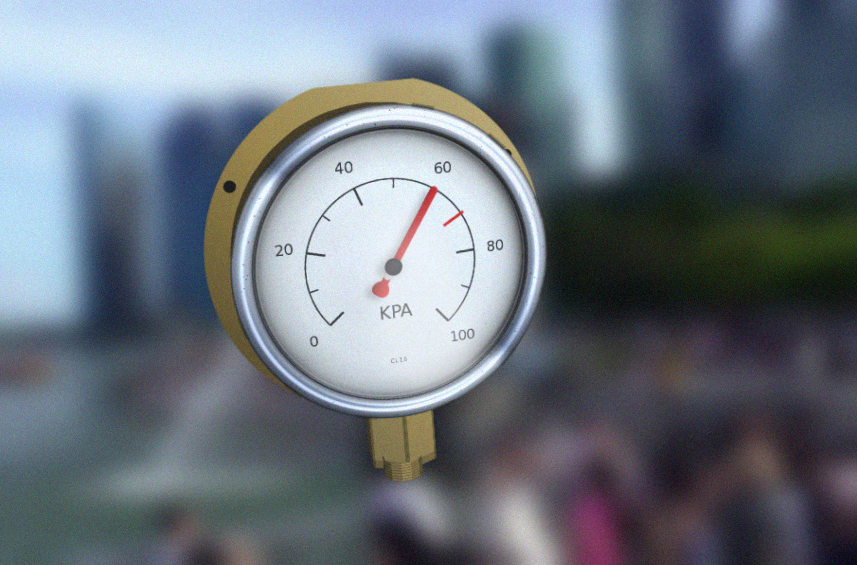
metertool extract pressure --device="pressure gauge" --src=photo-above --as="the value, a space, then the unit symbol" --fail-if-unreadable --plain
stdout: 60 kPa
